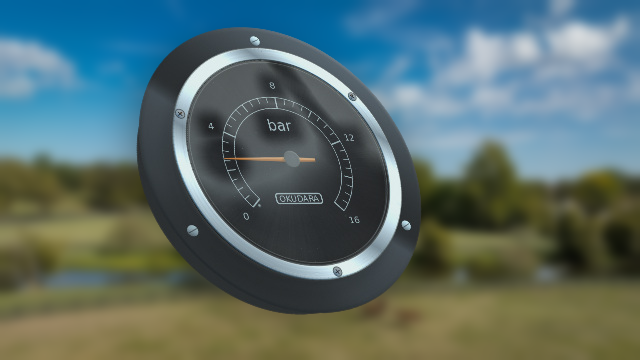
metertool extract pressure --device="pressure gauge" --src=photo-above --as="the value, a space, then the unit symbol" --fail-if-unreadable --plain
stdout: 2.5 bar
